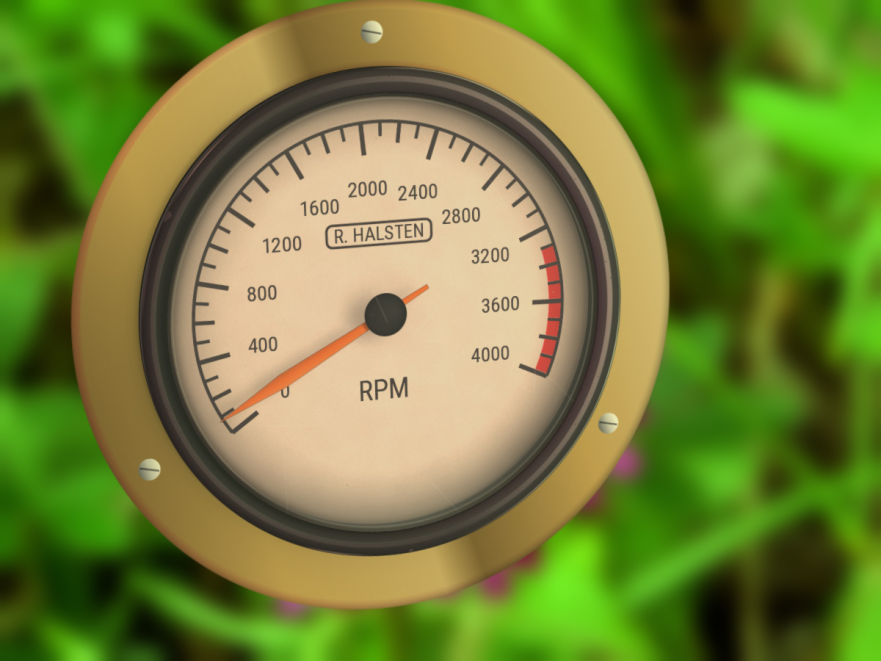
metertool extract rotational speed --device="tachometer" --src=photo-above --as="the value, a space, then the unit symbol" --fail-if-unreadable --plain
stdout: 100 rpm
